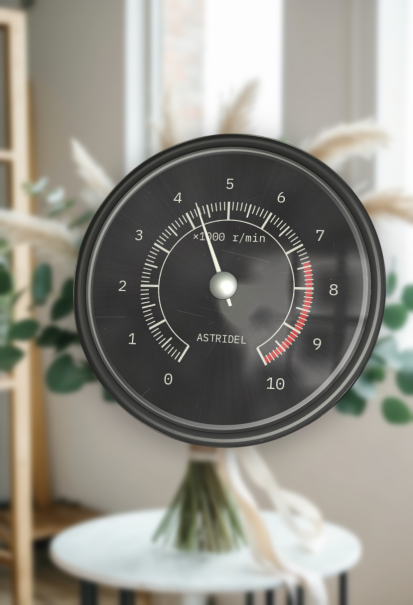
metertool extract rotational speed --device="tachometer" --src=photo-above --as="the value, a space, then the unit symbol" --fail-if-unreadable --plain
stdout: 4300 rpm
